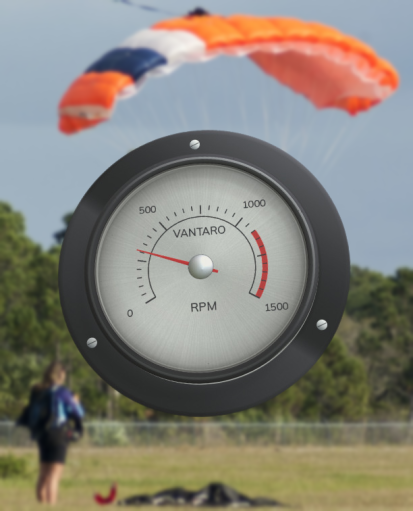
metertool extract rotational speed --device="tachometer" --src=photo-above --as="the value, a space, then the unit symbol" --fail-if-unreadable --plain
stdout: 300 rpm
